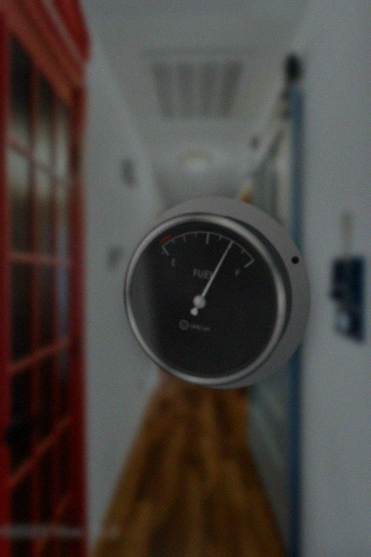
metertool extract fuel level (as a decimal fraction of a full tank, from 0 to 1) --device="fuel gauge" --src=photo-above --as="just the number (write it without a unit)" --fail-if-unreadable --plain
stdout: 0.75
